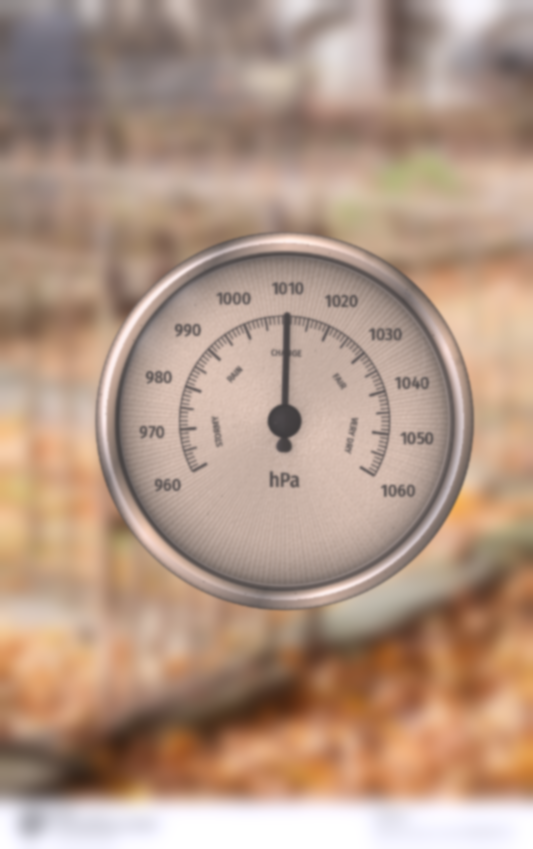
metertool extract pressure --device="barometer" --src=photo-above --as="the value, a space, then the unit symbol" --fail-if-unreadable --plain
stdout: 1010 hPa
